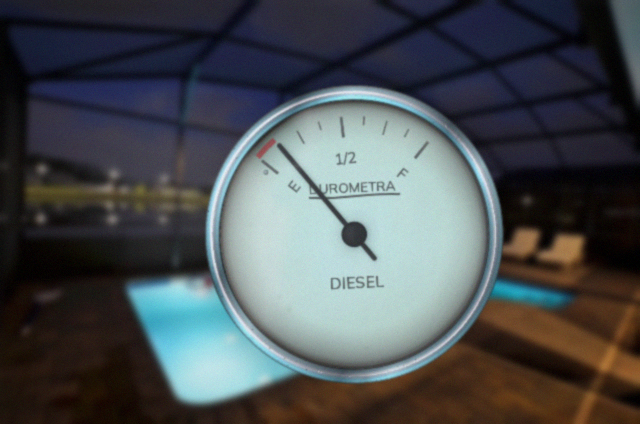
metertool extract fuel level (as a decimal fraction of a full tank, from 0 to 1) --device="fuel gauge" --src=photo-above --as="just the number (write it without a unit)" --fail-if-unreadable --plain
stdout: 0.125
